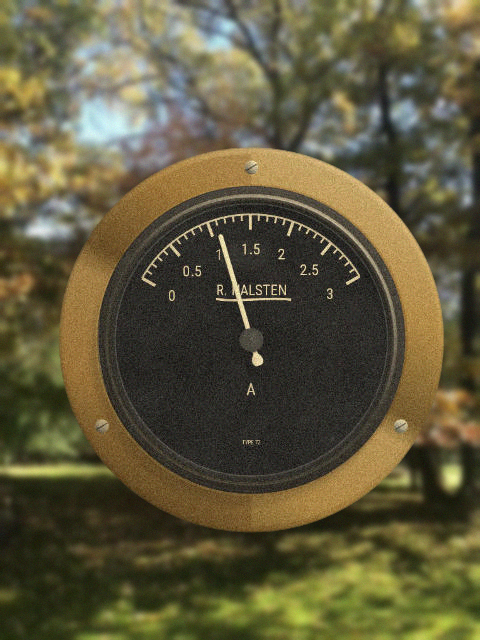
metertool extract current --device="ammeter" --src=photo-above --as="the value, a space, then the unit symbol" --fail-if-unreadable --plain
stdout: 1.1 A
